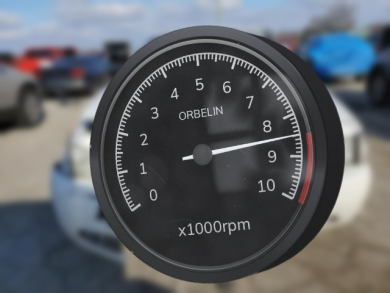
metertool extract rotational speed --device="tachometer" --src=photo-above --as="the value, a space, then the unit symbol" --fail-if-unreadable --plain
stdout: 8500 rpm
